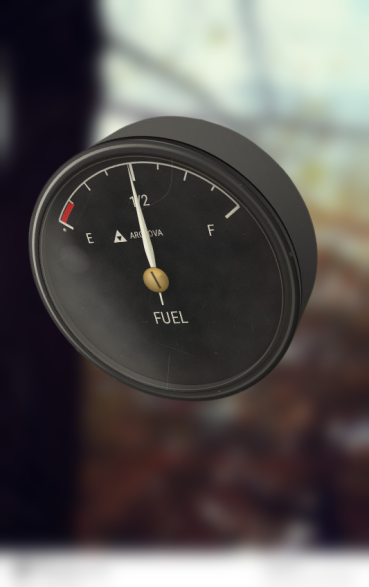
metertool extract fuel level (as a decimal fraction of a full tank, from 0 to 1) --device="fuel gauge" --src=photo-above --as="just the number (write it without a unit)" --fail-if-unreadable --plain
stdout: 0.5
